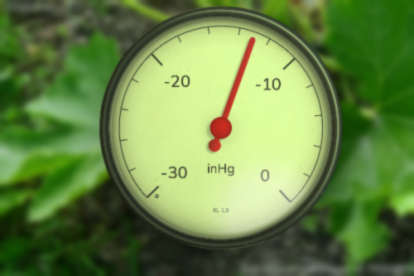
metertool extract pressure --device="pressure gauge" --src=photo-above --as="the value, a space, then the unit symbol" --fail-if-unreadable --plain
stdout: -13 inHg
